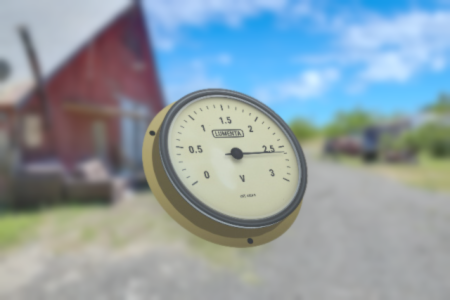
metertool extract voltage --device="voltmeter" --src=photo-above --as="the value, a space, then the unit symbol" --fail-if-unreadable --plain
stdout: 2.6 V
